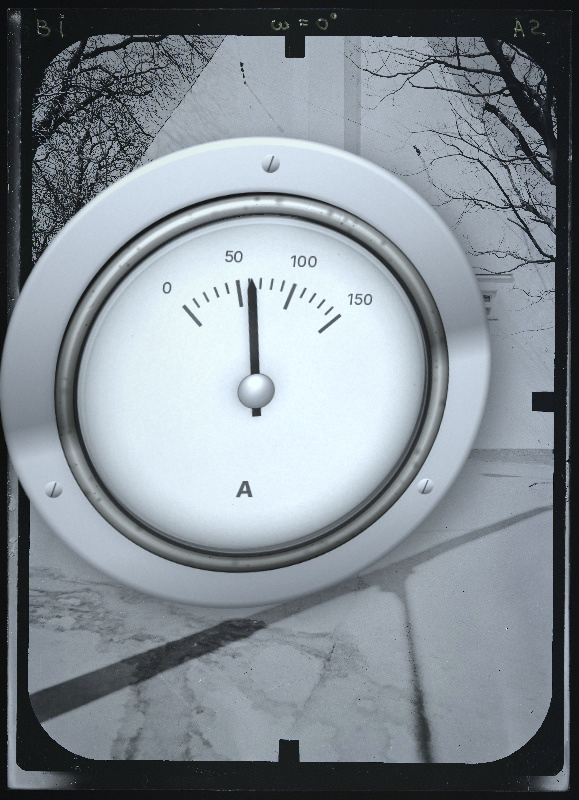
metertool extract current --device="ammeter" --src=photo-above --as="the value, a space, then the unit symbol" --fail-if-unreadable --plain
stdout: 60 A
